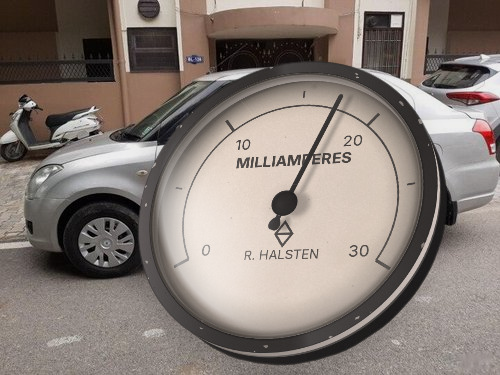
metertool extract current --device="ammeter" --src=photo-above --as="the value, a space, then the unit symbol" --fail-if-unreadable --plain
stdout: 17.5 mA
